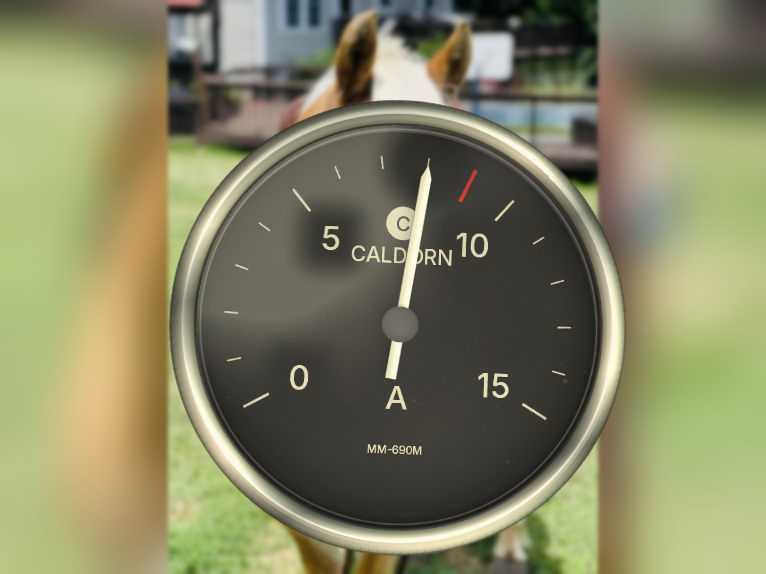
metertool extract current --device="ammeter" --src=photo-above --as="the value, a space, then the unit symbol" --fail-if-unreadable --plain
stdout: 8 A
